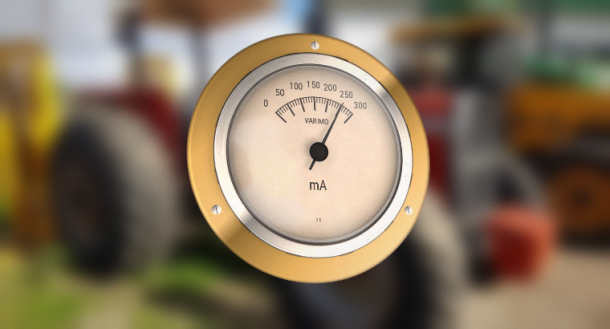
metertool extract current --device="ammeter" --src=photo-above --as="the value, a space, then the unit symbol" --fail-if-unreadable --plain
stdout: 250 mA
